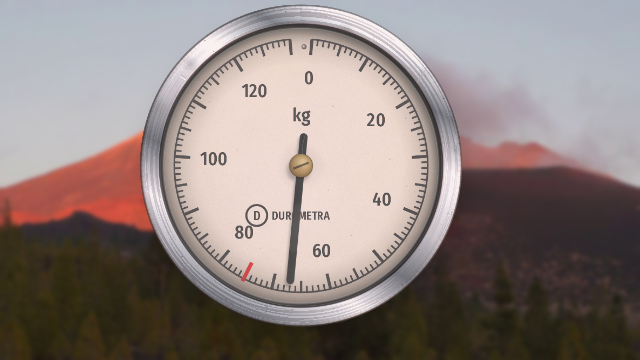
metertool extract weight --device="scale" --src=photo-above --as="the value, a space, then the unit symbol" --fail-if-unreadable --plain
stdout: 67 kg
